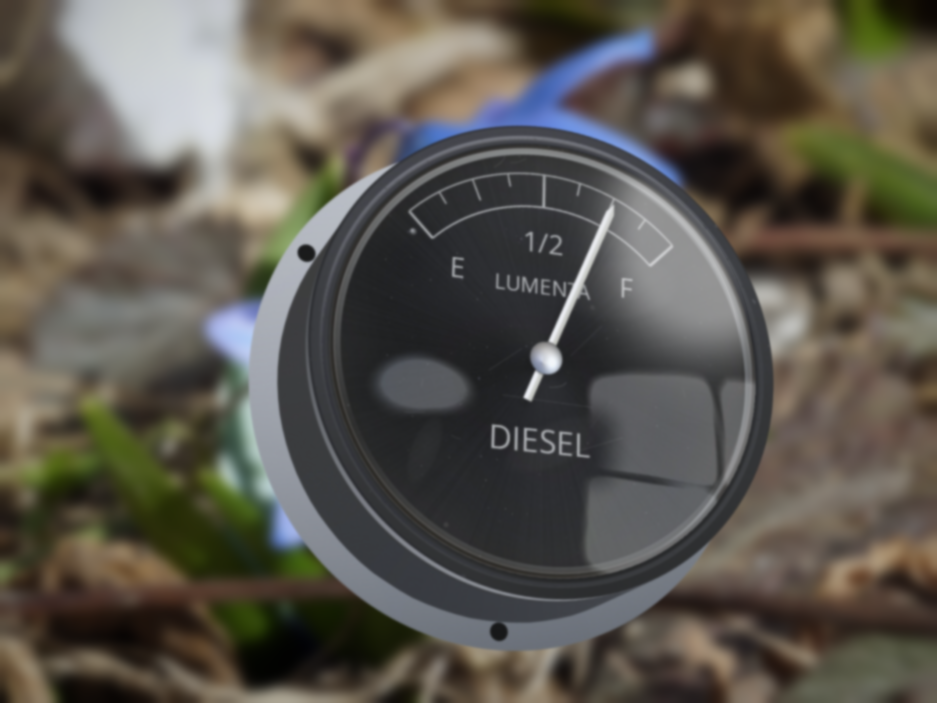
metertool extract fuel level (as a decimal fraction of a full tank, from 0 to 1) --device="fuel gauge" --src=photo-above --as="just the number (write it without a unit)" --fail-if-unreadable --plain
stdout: 0.75
